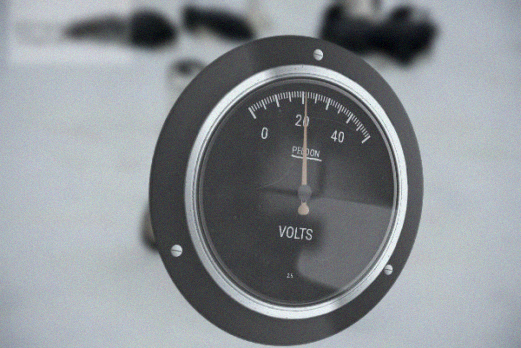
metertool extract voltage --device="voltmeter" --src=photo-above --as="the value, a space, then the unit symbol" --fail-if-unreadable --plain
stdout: 20 V
